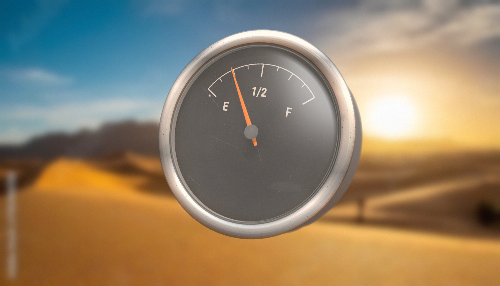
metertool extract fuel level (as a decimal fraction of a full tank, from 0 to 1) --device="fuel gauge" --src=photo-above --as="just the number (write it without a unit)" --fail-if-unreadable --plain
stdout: 0.25
